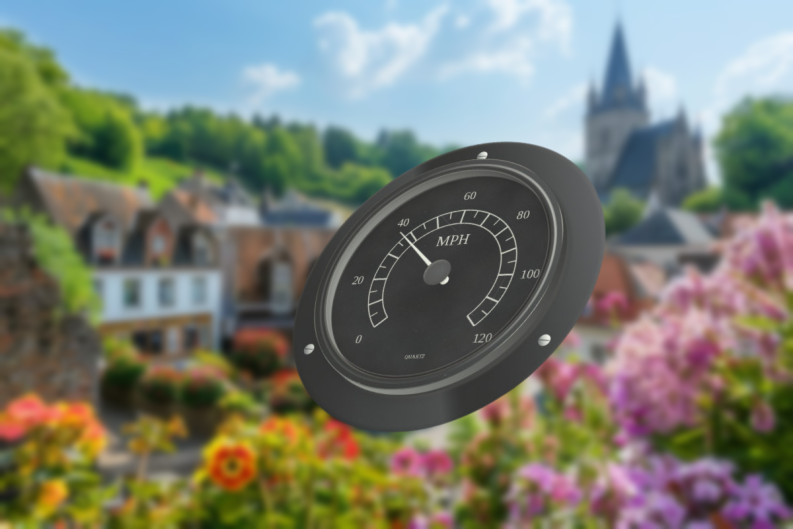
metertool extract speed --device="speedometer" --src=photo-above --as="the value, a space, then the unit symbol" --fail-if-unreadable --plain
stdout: 37.5 mph
